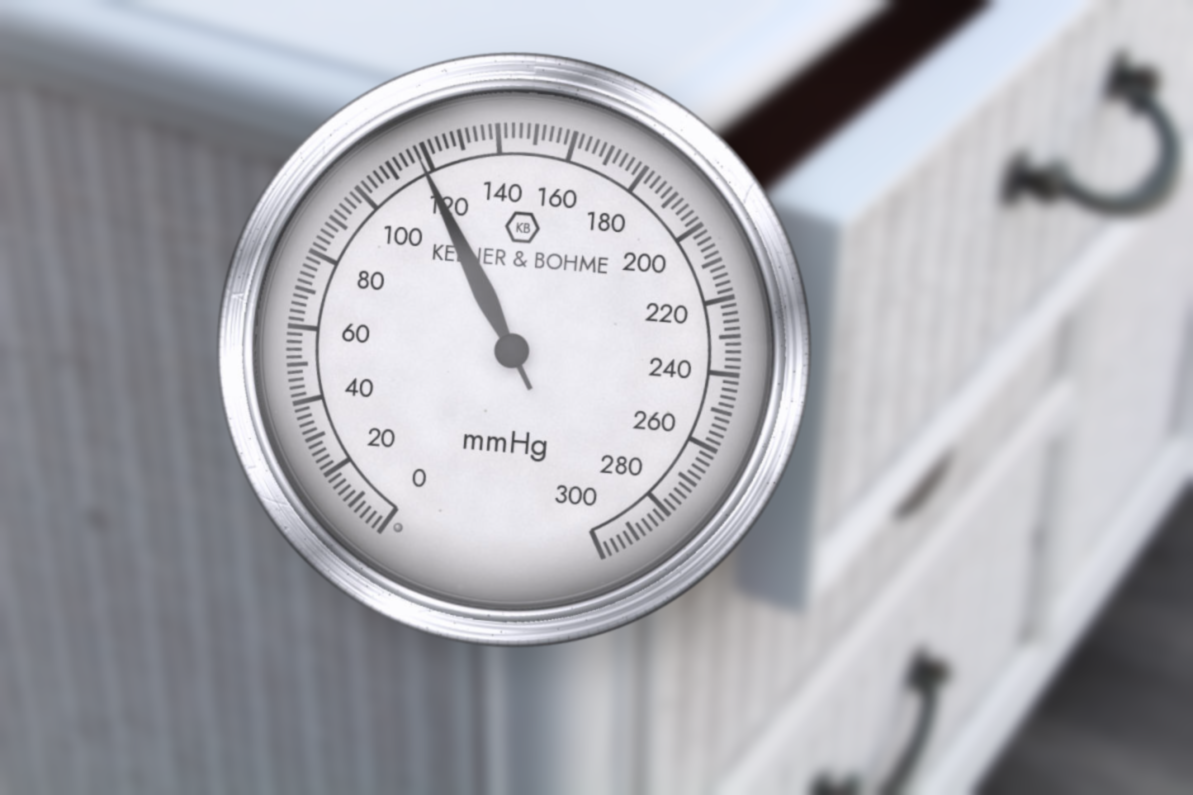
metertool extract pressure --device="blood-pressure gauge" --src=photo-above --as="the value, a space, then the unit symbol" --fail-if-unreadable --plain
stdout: 118 mmHg
